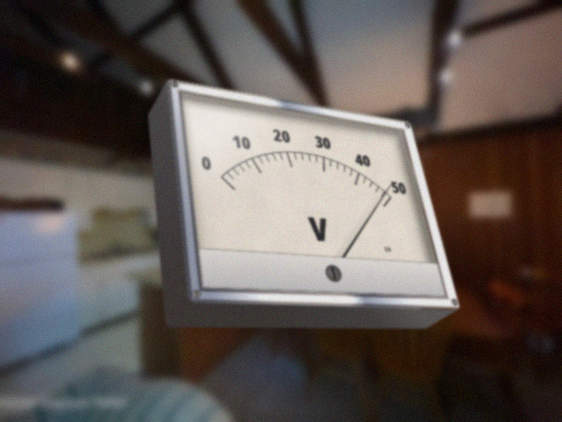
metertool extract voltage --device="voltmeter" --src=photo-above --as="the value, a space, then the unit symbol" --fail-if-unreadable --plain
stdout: 48 V
